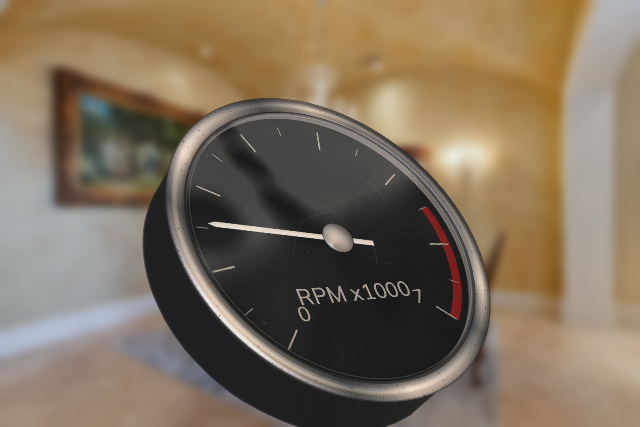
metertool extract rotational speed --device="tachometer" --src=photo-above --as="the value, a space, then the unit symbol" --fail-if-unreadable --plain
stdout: 1500 rpm
